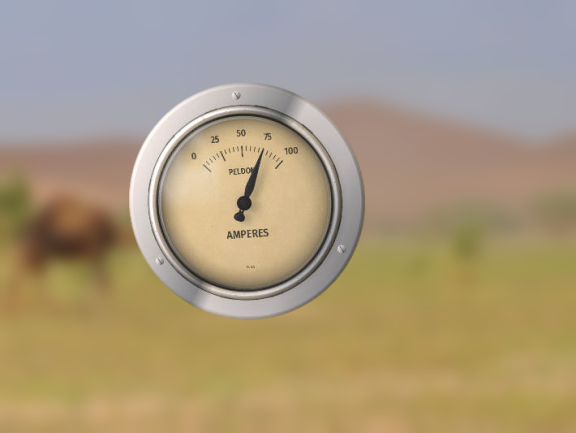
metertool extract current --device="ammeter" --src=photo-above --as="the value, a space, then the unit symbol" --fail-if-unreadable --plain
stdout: 75 A
